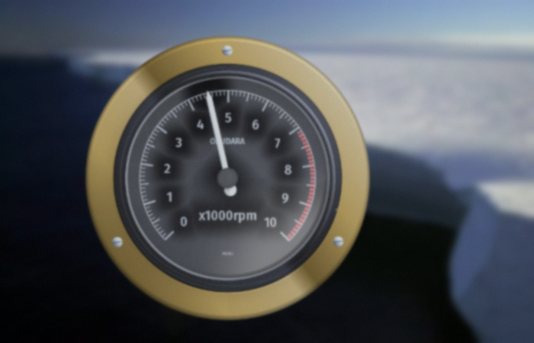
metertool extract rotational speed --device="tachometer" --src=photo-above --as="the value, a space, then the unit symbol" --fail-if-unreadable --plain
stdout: 4500 rpm
